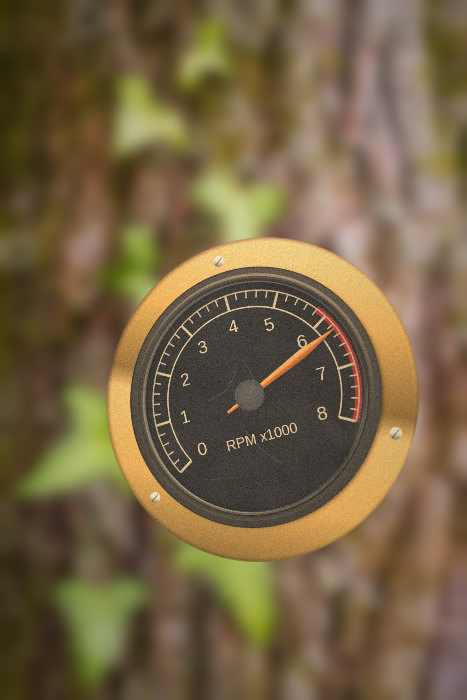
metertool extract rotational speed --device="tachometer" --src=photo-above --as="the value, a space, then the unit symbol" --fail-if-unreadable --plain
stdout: 6300 rpm
